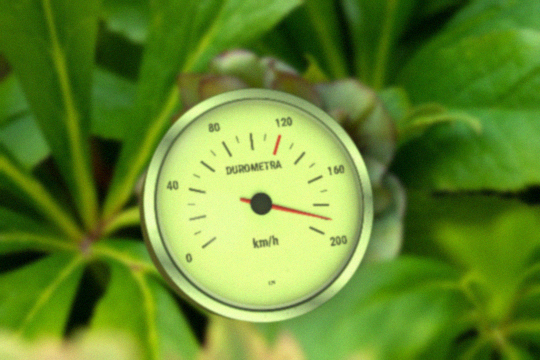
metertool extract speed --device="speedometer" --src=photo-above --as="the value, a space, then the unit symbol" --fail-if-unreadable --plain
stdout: 190 km/h
